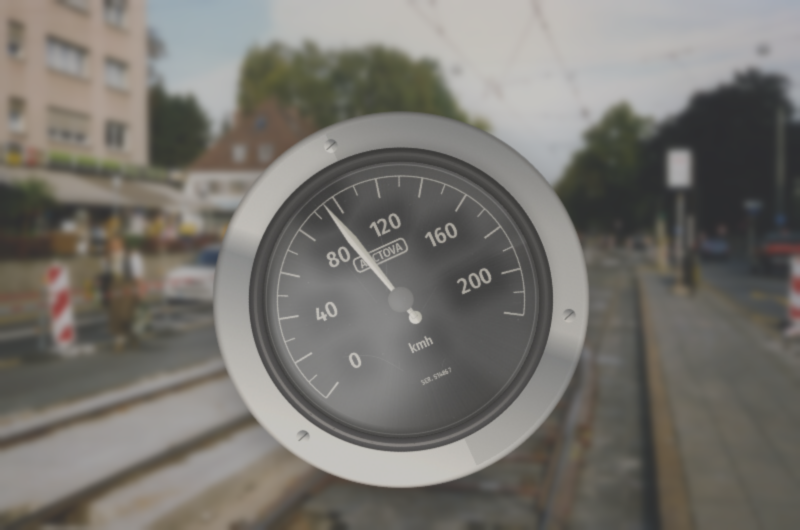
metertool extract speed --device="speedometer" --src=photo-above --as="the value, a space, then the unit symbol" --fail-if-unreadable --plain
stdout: 95 km/h
